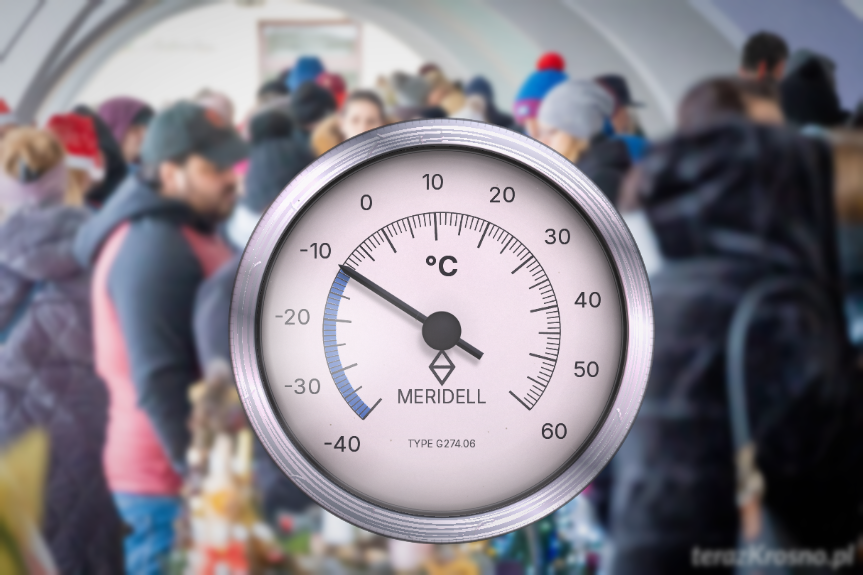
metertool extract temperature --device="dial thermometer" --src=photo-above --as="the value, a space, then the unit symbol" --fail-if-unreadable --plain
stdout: -10 °C
